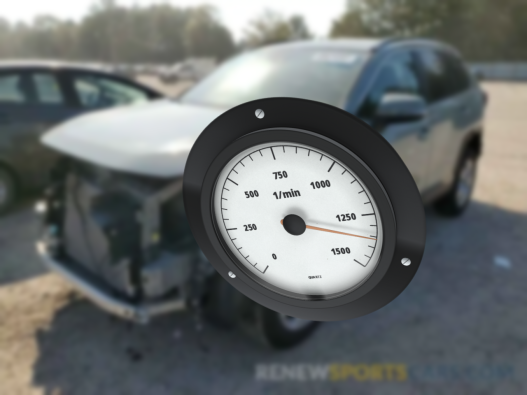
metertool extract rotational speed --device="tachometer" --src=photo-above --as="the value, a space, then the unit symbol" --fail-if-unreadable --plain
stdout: 1350 rpm
